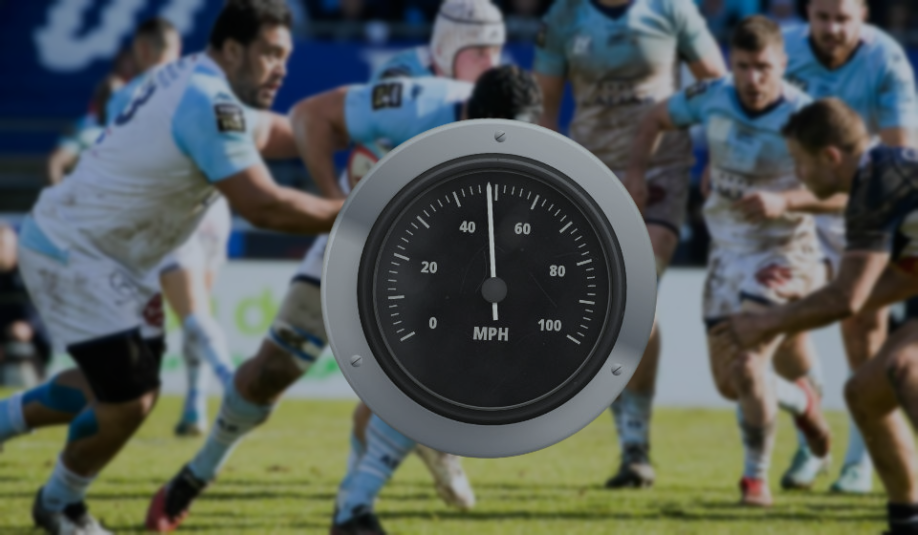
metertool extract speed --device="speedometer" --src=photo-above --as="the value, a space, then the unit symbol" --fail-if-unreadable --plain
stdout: 48 mph
